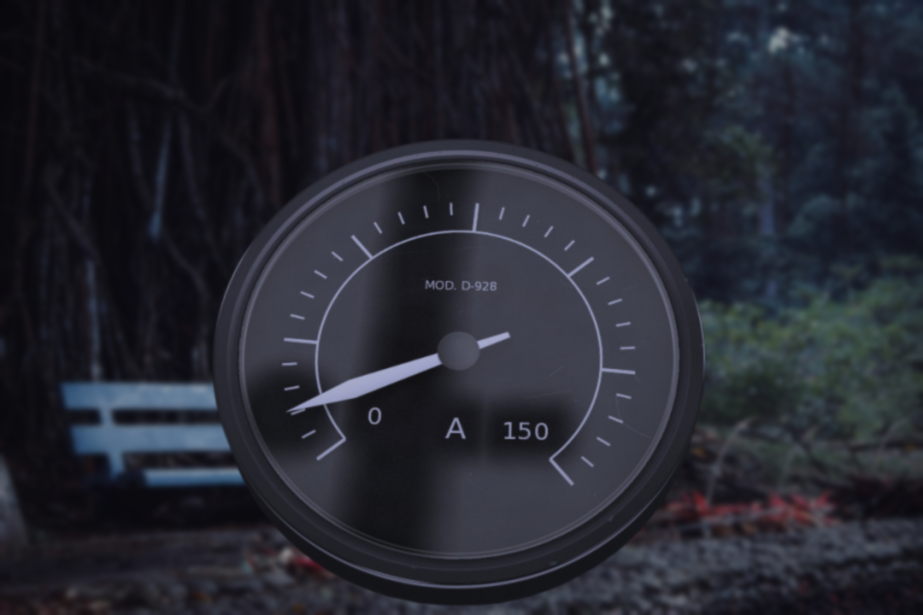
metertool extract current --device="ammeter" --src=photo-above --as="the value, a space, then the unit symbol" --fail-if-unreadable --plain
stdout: 10 A
